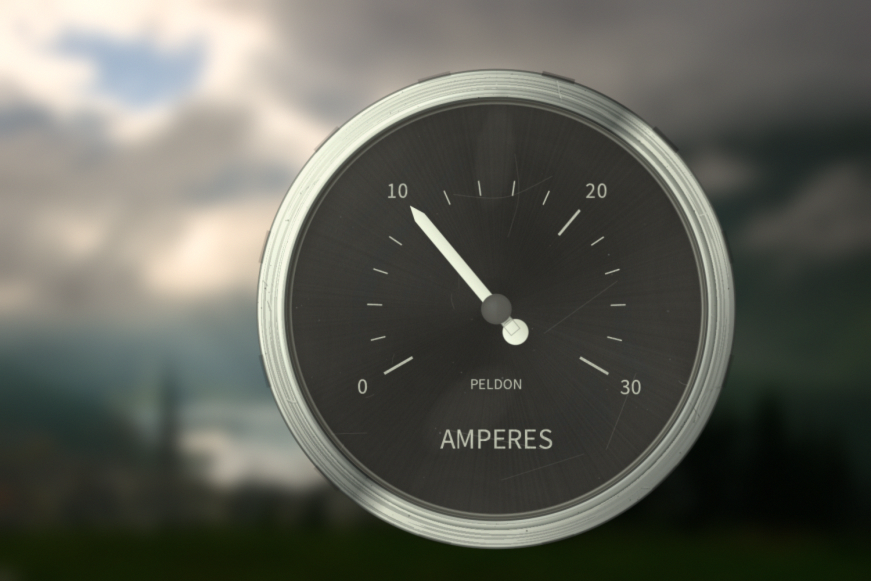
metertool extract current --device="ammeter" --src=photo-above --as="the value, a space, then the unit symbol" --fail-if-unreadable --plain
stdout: 10 A
